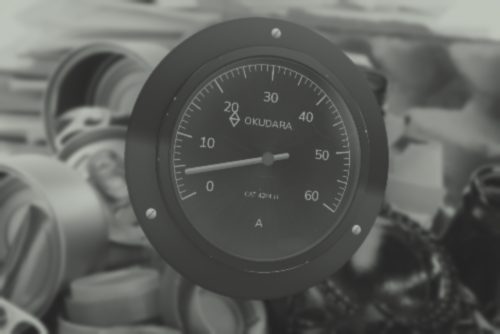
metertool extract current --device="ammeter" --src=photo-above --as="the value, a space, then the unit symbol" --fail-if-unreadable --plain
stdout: 4 A
